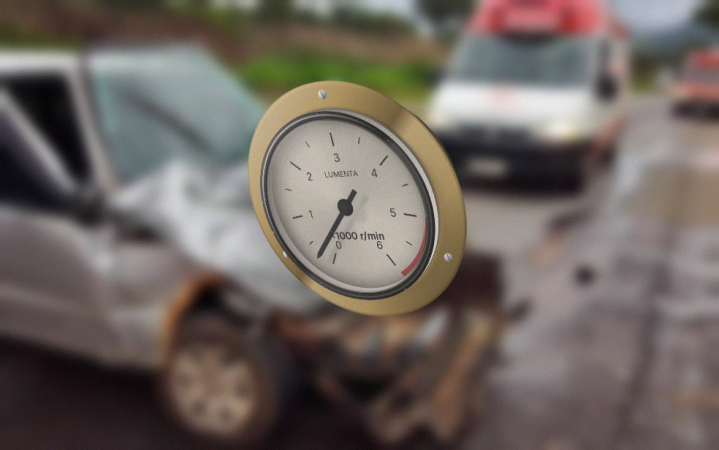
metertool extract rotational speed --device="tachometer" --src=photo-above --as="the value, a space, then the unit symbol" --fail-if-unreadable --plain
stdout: 250 rpm
